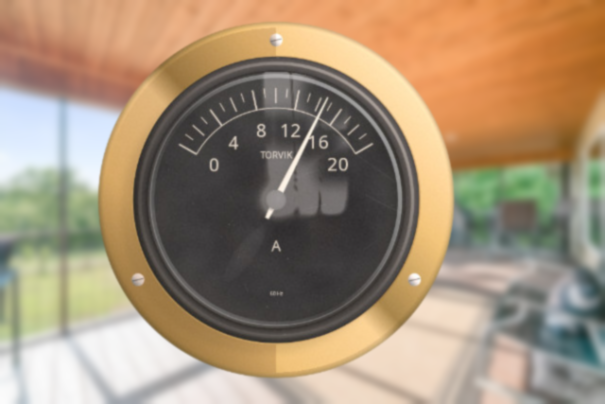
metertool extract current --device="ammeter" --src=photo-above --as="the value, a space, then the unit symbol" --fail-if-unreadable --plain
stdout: 14.5 A
